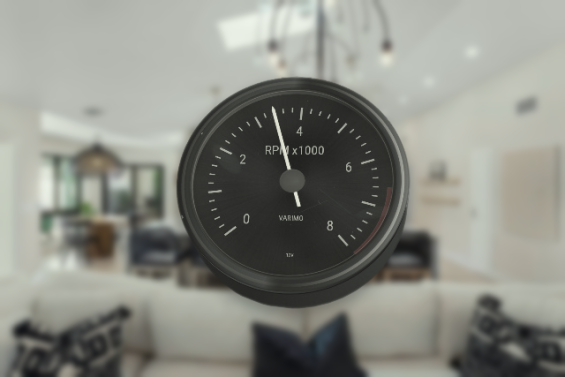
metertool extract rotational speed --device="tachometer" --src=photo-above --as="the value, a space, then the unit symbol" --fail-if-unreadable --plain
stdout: 3400 rpm
